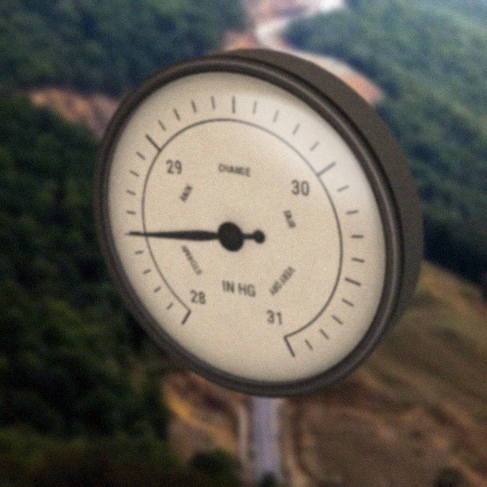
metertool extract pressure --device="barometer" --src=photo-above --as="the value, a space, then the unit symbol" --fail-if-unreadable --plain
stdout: 28.5 inHg
